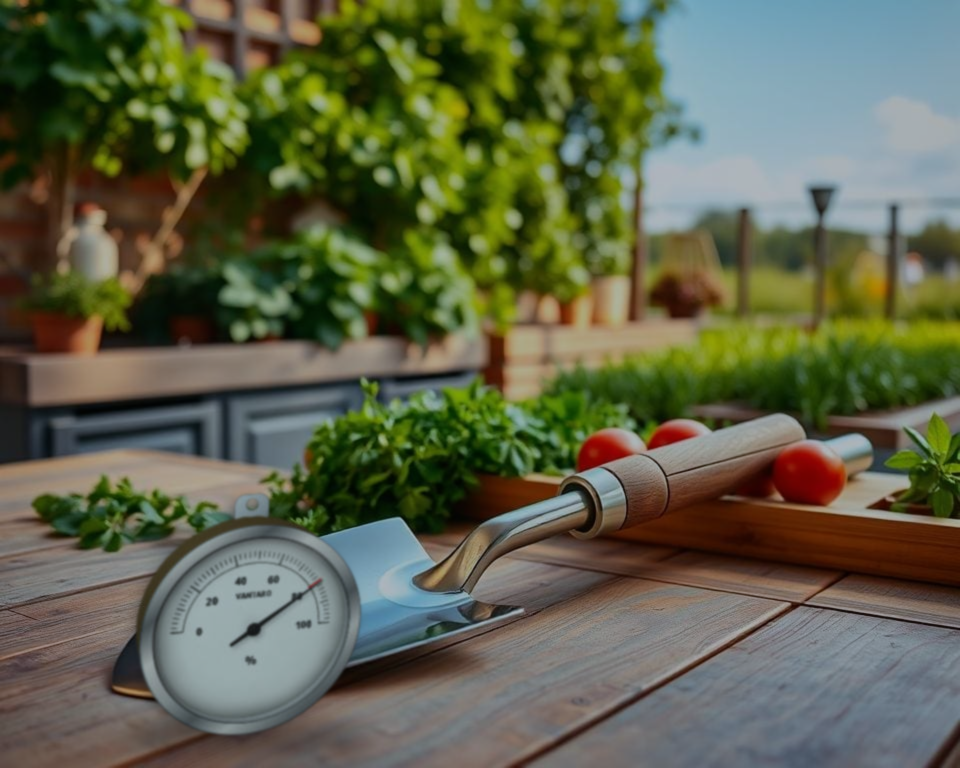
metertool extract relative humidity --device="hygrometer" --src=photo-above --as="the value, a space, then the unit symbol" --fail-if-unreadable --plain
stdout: 80 %
